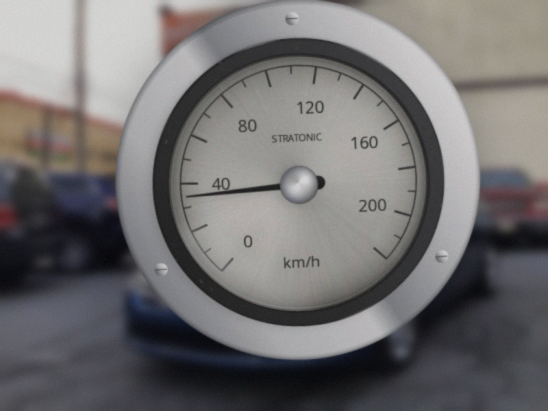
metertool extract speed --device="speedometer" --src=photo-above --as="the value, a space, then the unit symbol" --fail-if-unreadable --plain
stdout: 35 km/h
